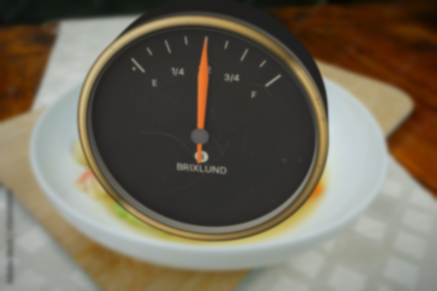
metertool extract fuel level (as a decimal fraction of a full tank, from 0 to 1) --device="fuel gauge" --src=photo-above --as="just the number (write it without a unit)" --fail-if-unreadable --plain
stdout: 0.5
